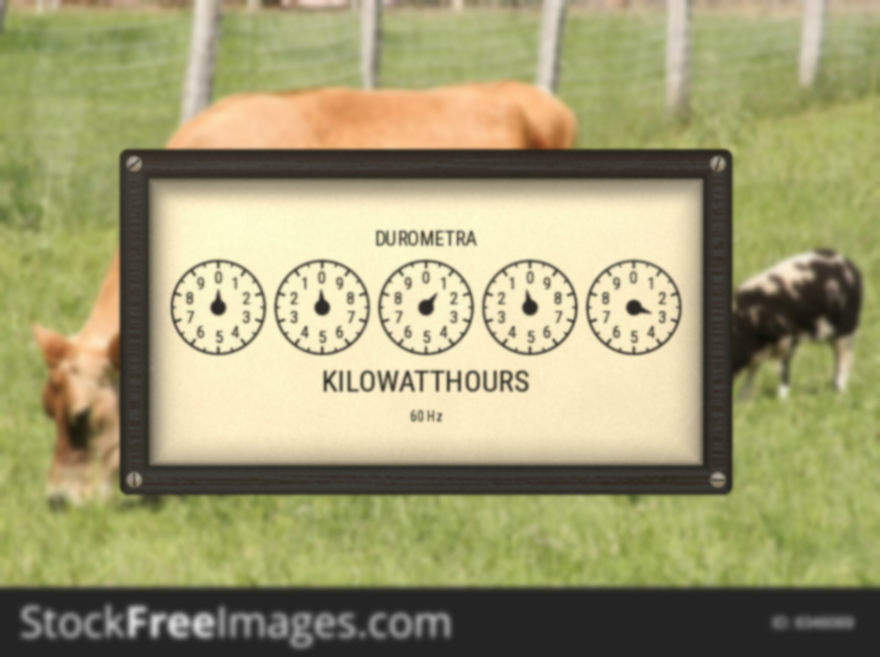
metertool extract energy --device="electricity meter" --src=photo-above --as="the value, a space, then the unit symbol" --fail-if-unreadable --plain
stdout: 103 kWh
